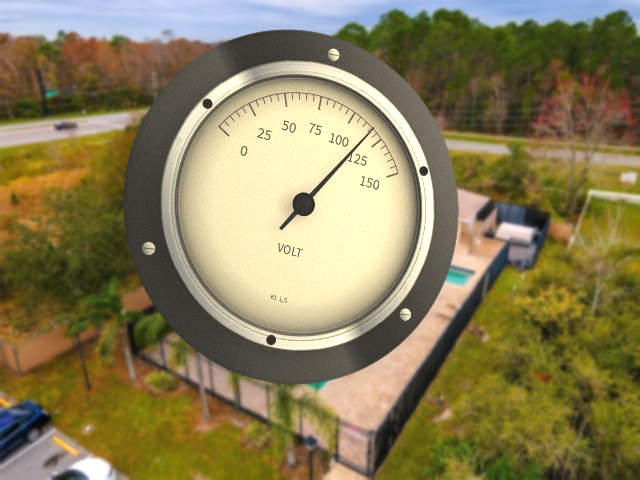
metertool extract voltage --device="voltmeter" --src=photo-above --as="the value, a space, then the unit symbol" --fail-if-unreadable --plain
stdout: 115 V
